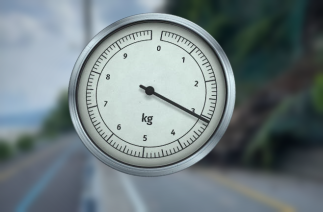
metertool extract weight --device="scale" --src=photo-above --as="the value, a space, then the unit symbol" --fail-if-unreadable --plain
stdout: 3.1 kg
